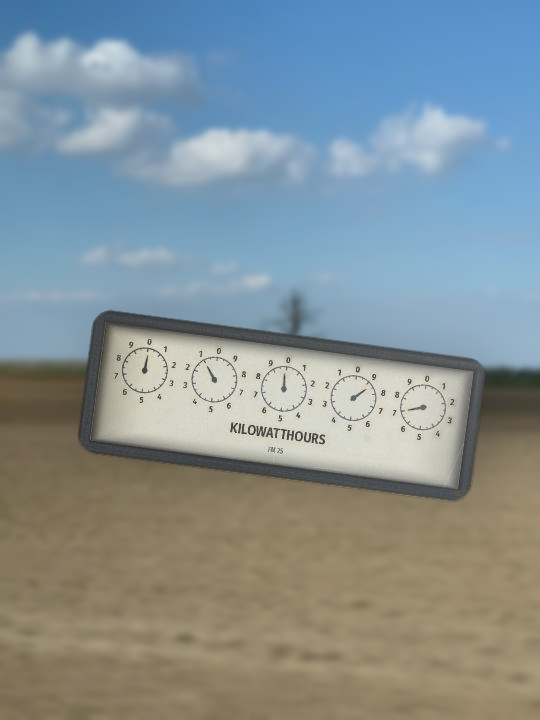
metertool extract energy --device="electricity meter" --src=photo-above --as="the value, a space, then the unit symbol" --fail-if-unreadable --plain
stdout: 987 kWh
